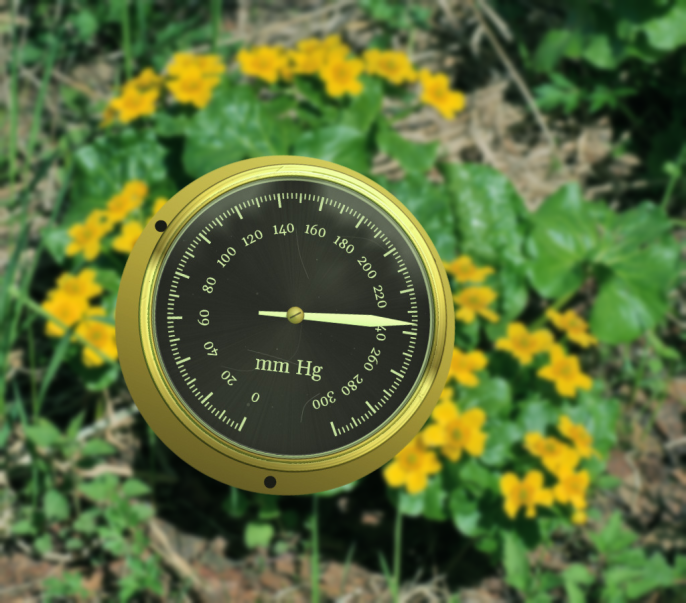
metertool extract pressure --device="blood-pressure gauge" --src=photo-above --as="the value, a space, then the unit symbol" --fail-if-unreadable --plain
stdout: 236 mmHg
